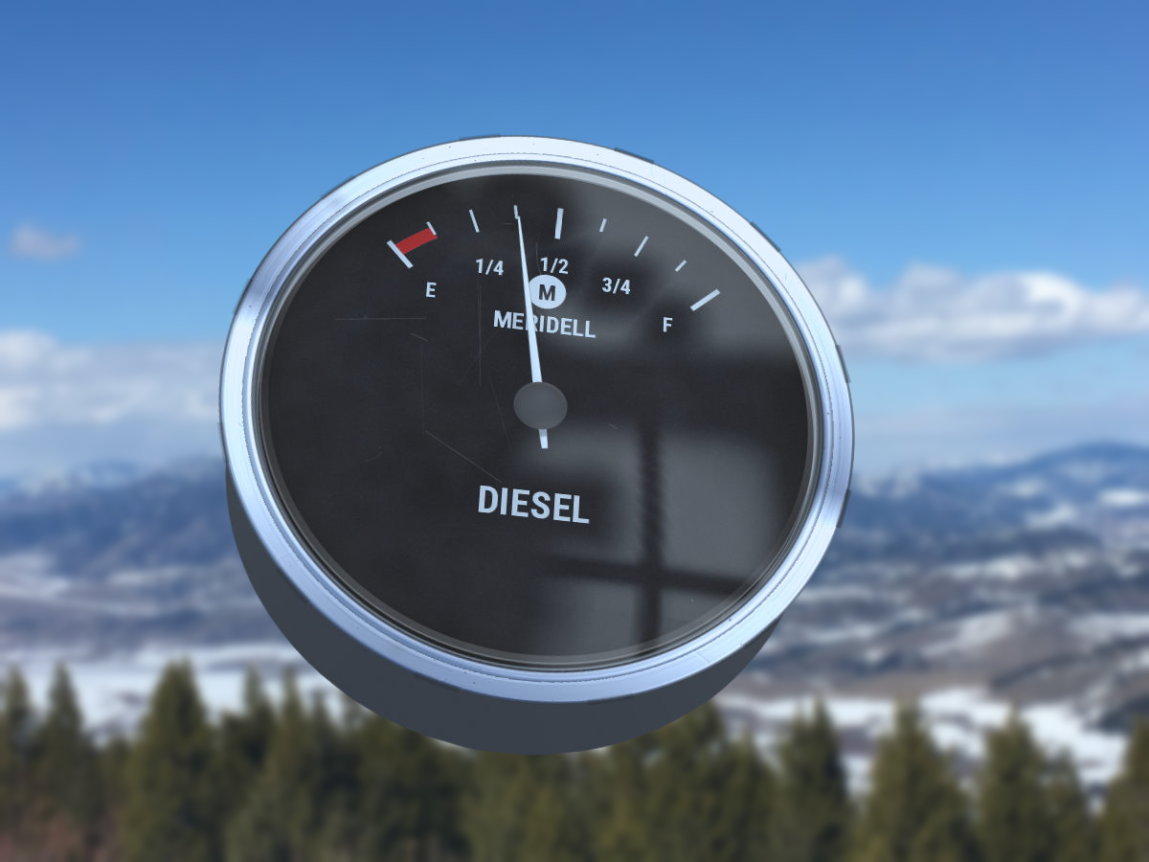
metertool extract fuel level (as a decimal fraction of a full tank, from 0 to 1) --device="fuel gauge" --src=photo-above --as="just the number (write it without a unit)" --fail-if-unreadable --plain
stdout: 0.375
